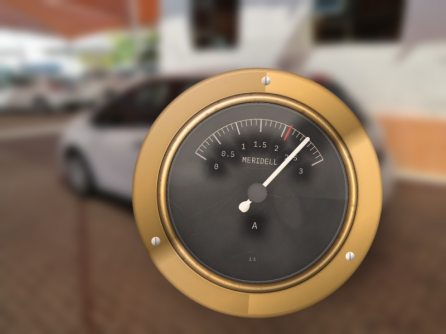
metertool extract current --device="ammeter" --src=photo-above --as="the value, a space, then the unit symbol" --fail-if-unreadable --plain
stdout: 2.5 A
